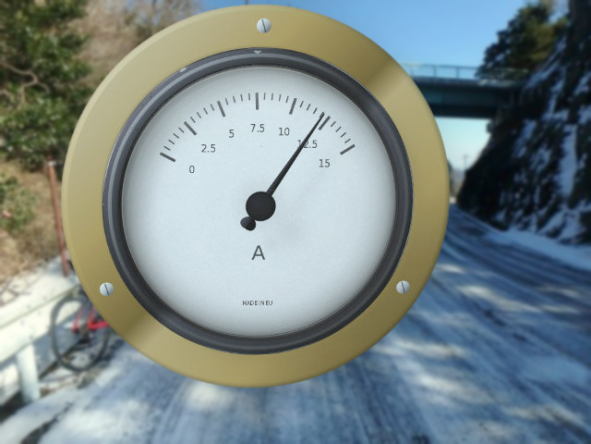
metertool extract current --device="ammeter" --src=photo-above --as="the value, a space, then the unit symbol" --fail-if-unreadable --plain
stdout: 12 A
